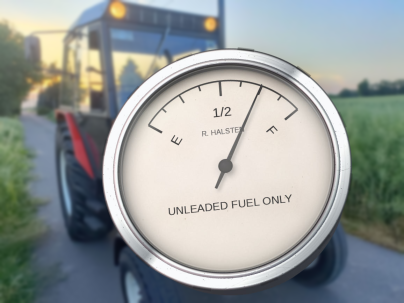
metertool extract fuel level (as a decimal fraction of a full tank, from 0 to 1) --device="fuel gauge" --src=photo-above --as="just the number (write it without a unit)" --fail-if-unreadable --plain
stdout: 0.75
